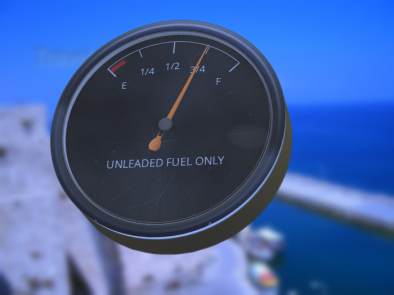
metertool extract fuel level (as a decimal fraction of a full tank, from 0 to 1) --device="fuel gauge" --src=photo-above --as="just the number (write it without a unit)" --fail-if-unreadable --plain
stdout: 0.75
